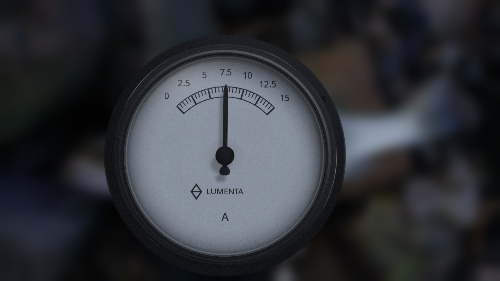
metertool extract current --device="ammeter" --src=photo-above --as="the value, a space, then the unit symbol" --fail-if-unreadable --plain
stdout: 7.5 A
